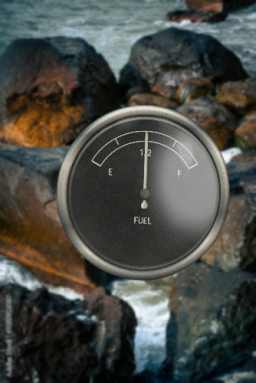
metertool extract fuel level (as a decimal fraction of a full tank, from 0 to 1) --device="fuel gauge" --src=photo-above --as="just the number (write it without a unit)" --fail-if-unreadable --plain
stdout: 0.5
